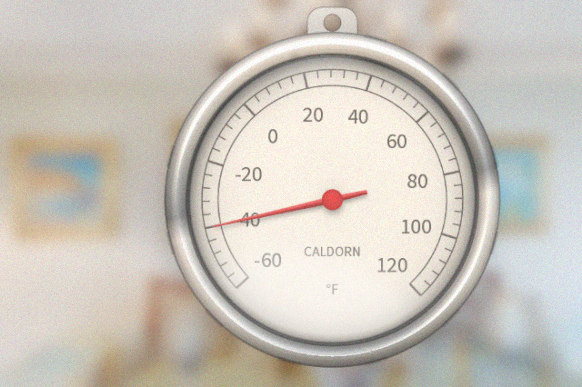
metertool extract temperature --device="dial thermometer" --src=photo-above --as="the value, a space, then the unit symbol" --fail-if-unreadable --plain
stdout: -40 °F
